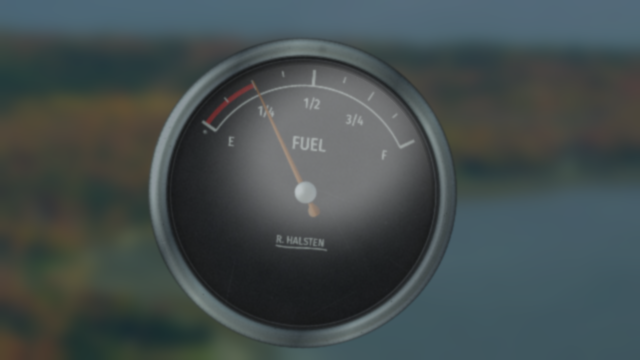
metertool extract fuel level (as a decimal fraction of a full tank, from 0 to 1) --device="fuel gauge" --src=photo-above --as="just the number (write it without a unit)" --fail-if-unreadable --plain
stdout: 0.25
